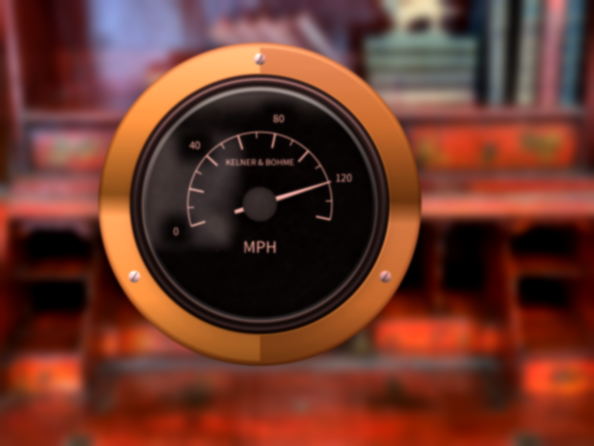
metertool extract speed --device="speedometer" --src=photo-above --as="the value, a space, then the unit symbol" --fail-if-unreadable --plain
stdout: 120 mph
